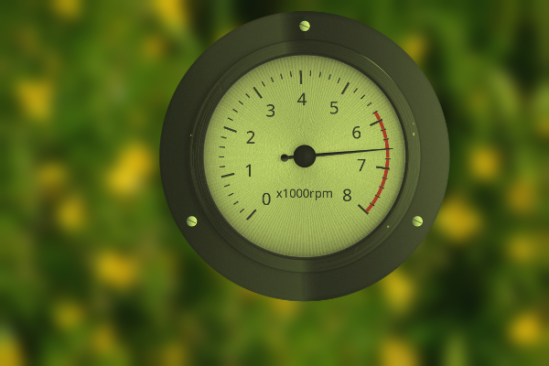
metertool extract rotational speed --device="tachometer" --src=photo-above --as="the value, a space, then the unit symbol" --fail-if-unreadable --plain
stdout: 6600 rpm
